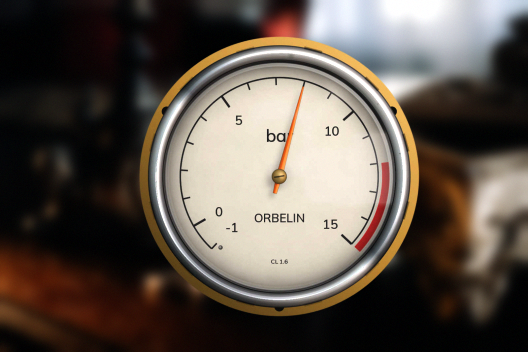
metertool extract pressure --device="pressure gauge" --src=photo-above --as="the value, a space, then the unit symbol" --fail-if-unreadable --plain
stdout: 8 bar
